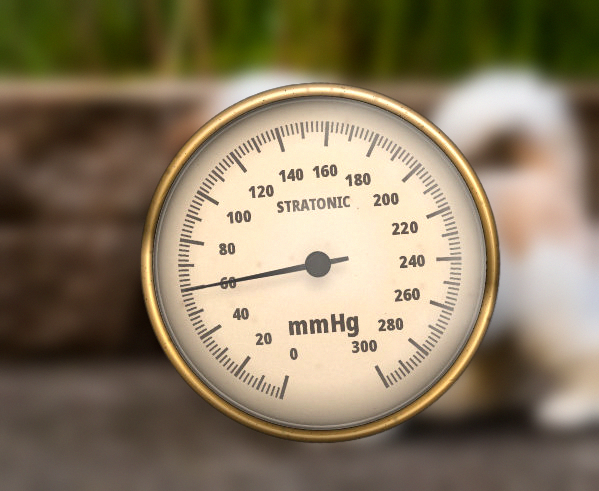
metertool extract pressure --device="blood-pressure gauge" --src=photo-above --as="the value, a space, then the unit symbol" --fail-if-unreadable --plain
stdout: 60 mmHg
